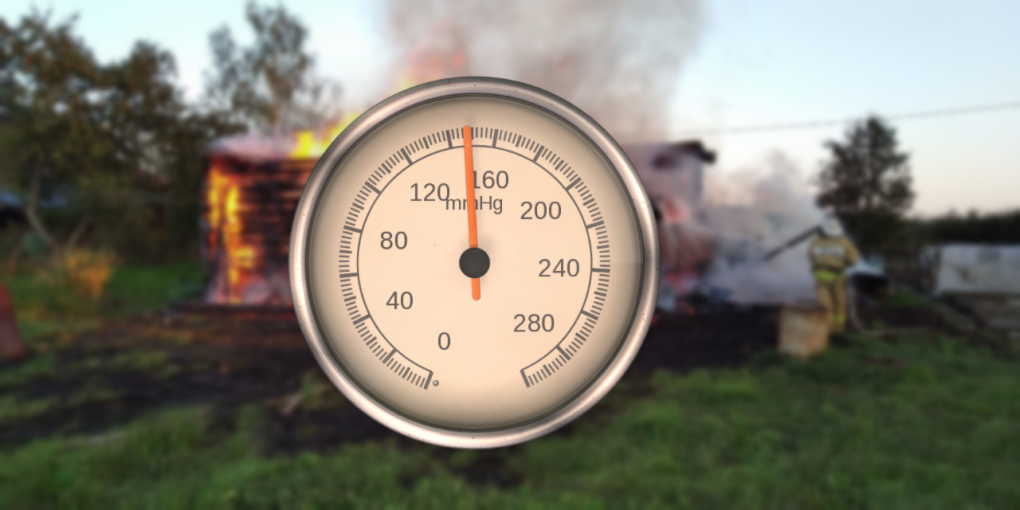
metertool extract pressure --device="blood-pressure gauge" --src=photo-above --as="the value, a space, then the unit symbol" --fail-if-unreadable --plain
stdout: 148 mmHg
